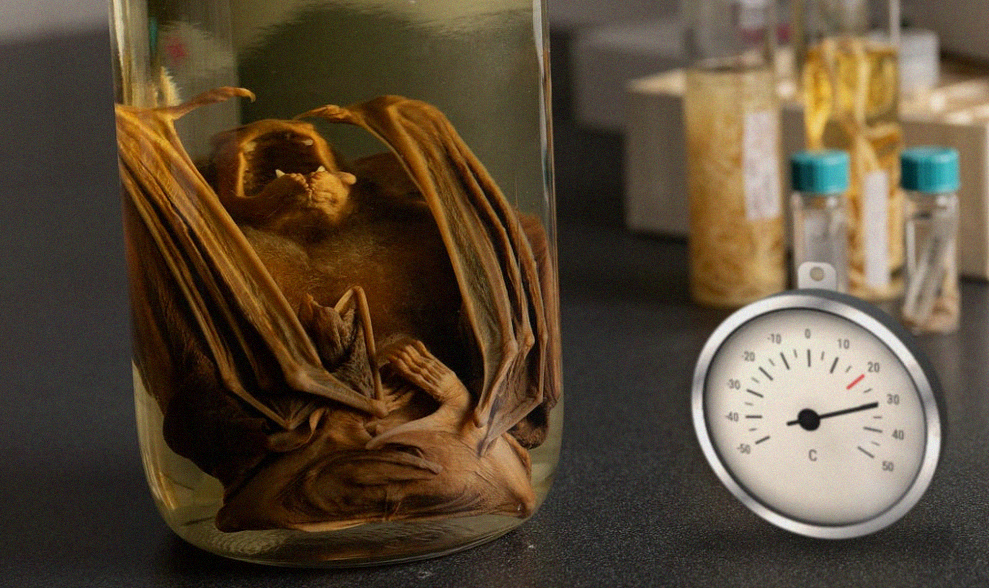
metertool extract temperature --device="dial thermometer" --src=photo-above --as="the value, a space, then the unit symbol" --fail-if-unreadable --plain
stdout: 30 °C
